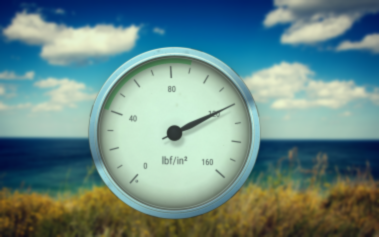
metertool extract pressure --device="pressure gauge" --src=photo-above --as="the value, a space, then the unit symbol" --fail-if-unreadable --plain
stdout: 120 psi
